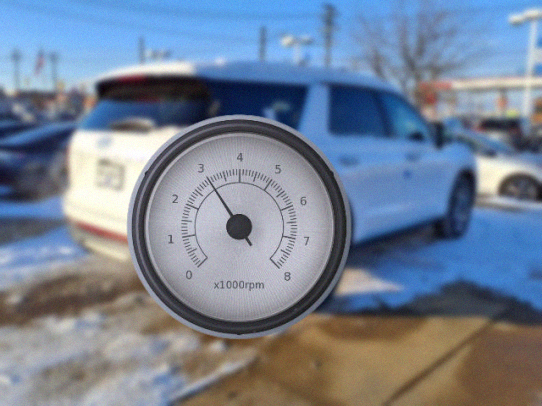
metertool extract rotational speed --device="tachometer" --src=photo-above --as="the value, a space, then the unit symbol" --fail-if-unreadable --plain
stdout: 3000 rpm
